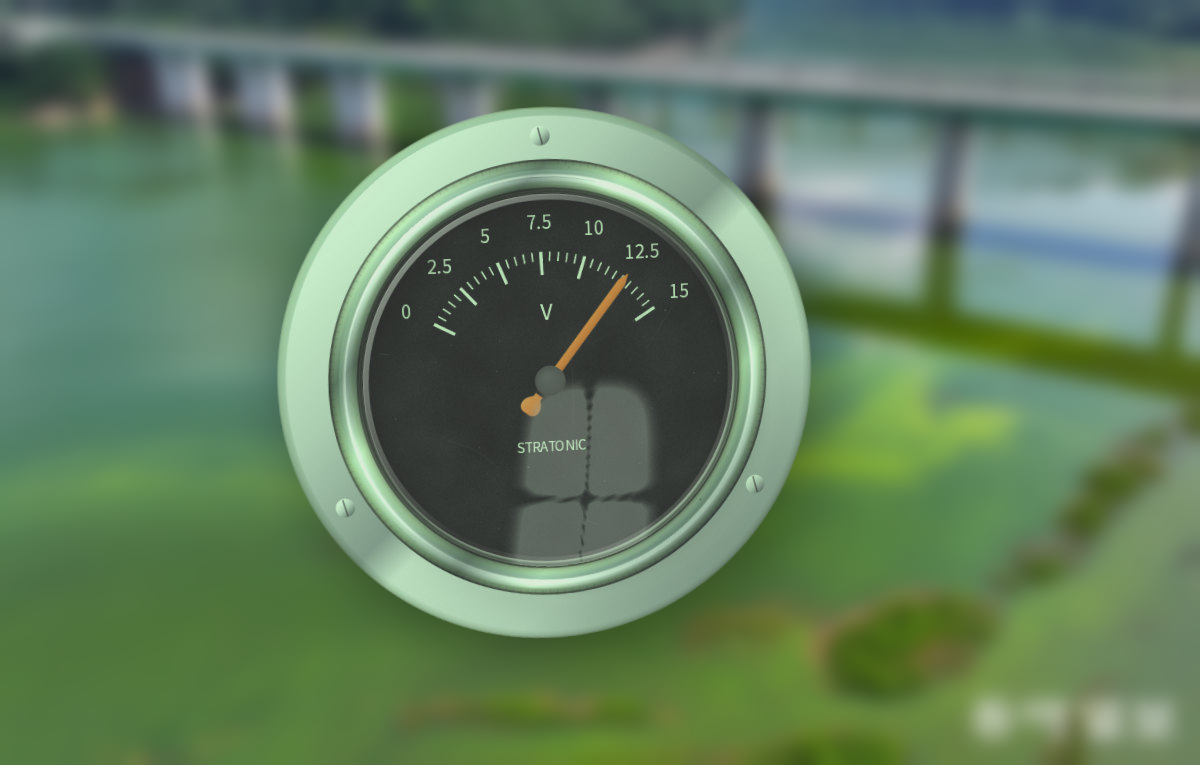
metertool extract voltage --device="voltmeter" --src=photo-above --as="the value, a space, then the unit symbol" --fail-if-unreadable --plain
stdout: 12.5 V
